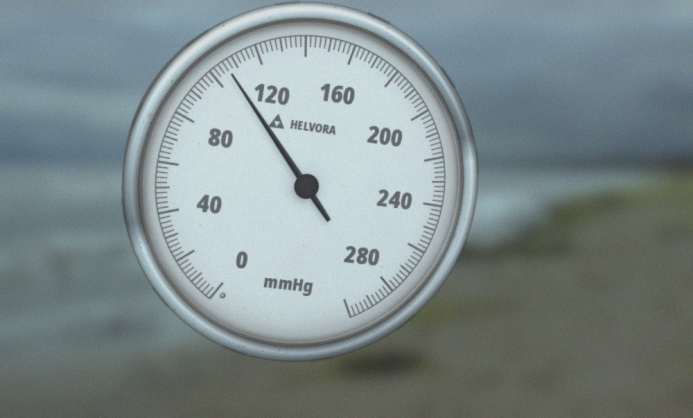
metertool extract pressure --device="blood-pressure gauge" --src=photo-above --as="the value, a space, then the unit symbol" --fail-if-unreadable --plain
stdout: 106 mmHg
